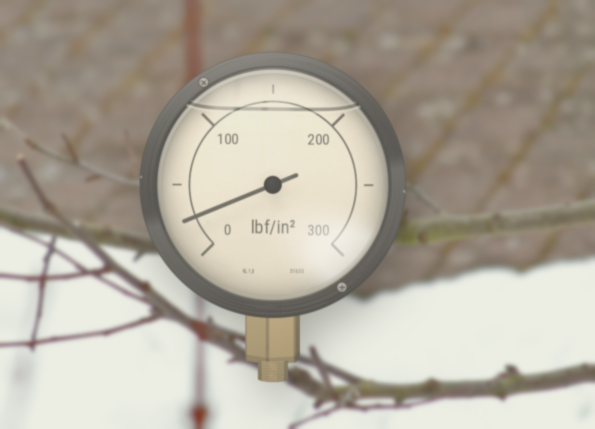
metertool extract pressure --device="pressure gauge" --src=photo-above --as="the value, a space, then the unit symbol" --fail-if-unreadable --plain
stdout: 25 psi
